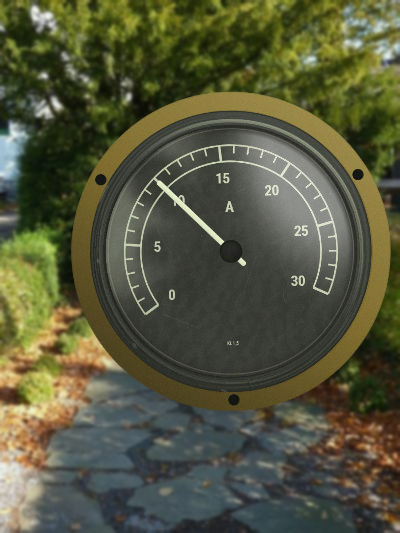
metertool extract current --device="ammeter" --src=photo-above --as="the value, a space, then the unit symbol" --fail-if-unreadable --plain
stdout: 10 A
